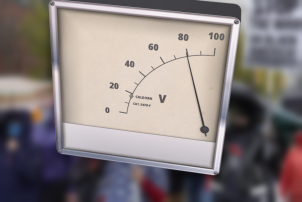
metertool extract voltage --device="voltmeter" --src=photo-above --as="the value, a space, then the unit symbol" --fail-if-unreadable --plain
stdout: 80 V
